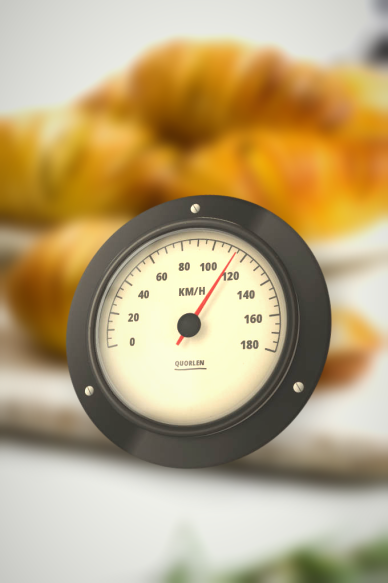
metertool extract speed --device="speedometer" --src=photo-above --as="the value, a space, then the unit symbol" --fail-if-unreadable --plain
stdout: 115 km/h
